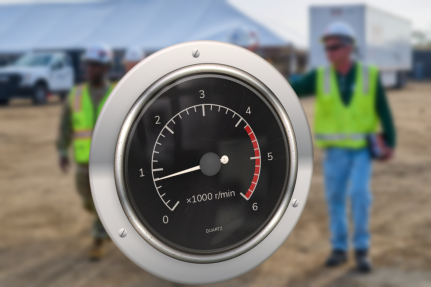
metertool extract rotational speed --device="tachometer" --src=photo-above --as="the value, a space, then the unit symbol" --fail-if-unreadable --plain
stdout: 800 rpm
